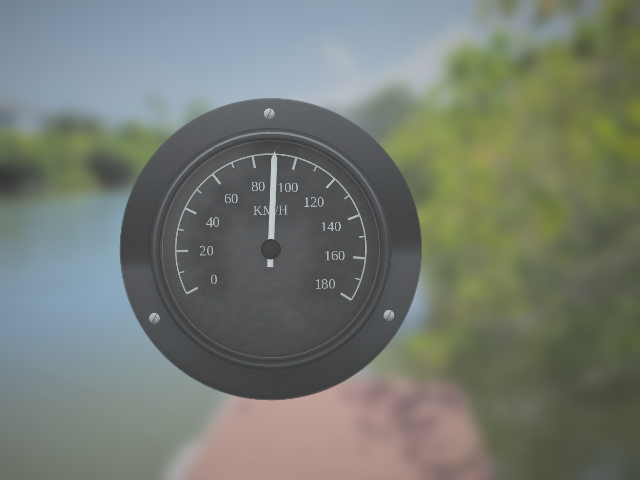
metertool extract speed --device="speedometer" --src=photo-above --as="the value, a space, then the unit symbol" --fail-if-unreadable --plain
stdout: 90 km/h
